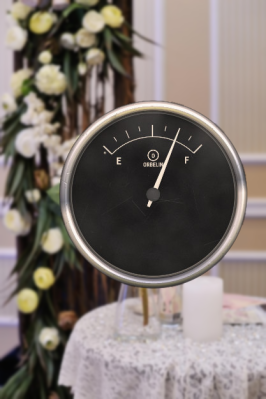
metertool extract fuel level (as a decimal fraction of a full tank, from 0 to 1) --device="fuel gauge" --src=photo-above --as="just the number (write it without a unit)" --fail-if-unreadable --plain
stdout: 0.75
